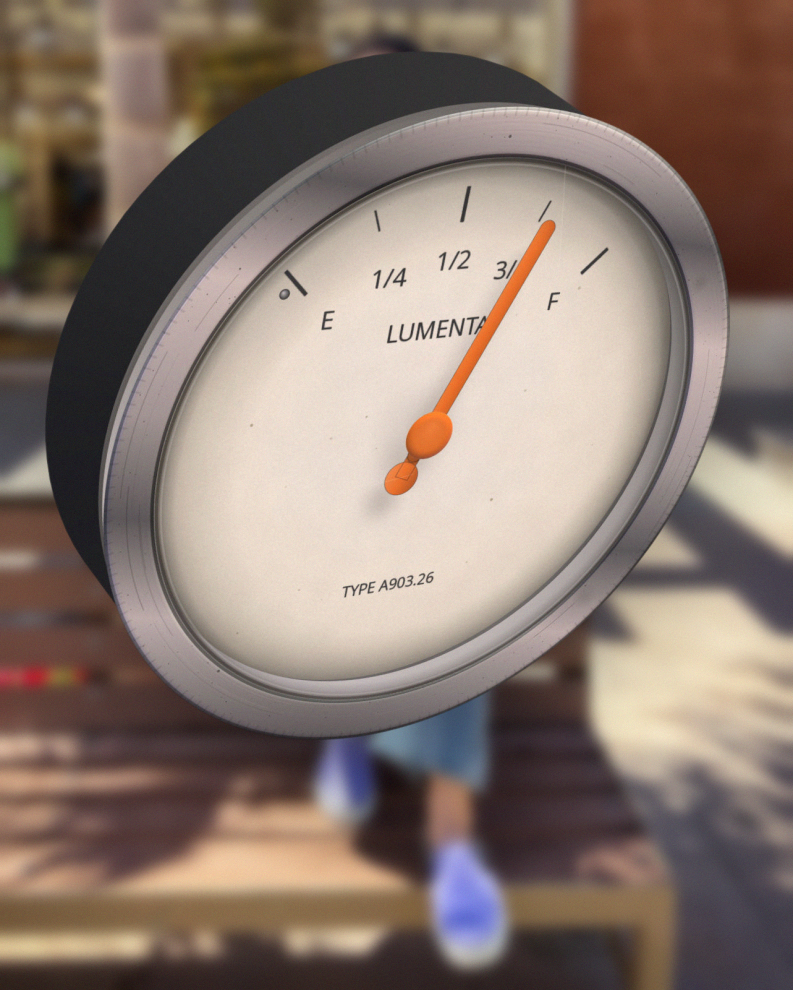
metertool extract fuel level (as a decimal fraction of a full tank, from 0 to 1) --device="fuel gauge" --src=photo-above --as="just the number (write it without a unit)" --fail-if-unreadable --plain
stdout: 0.75
